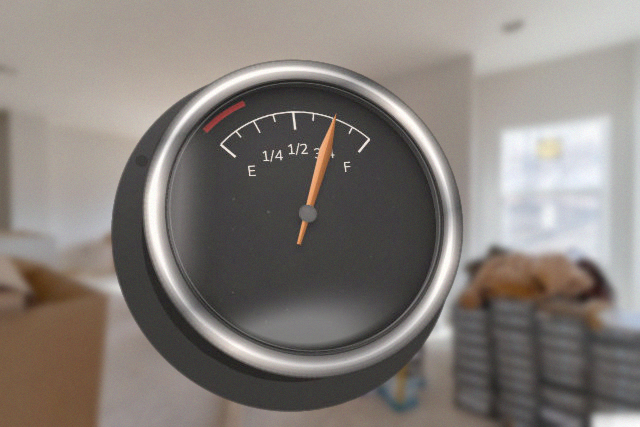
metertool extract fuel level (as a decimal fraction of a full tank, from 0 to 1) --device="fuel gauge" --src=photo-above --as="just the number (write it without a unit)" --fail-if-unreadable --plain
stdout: 0.75
